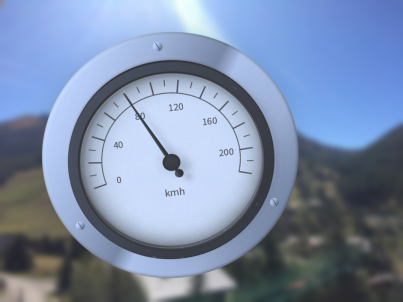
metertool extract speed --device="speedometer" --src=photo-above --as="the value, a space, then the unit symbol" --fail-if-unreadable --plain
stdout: 80 km/h
